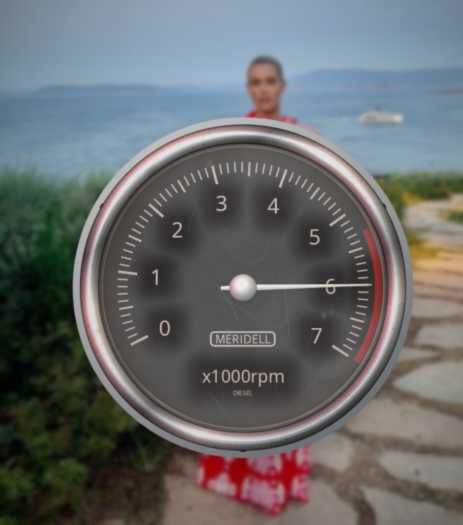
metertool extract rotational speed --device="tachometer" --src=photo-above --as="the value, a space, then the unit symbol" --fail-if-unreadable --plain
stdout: 6000 rpm
